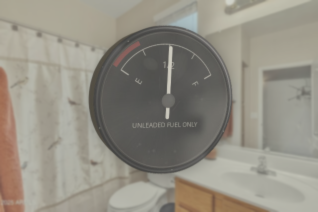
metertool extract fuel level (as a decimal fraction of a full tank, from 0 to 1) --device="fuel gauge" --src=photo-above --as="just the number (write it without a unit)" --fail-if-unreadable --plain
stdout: 0.5
